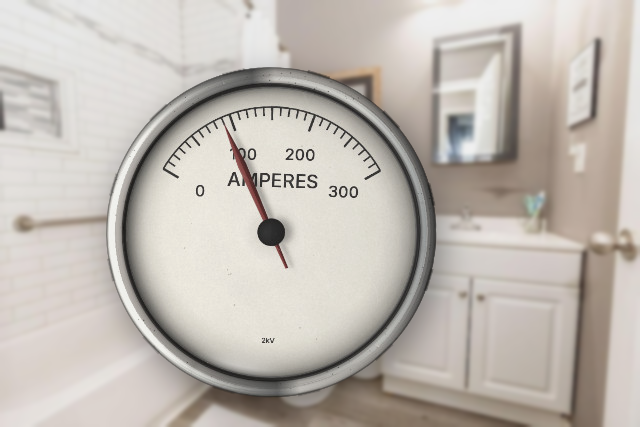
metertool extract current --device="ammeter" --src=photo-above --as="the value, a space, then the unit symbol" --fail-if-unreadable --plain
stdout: 90 A
